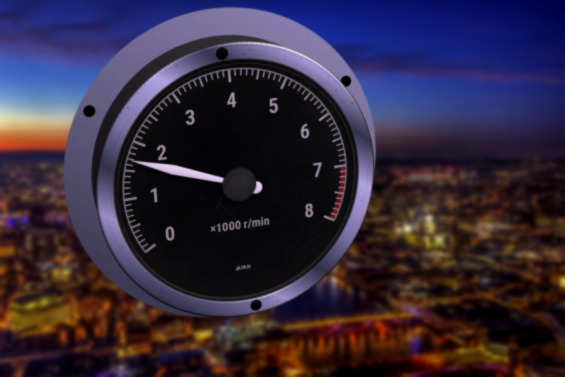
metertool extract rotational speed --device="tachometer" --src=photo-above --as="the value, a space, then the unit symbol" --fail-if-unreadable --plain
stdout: 1700 rpm
